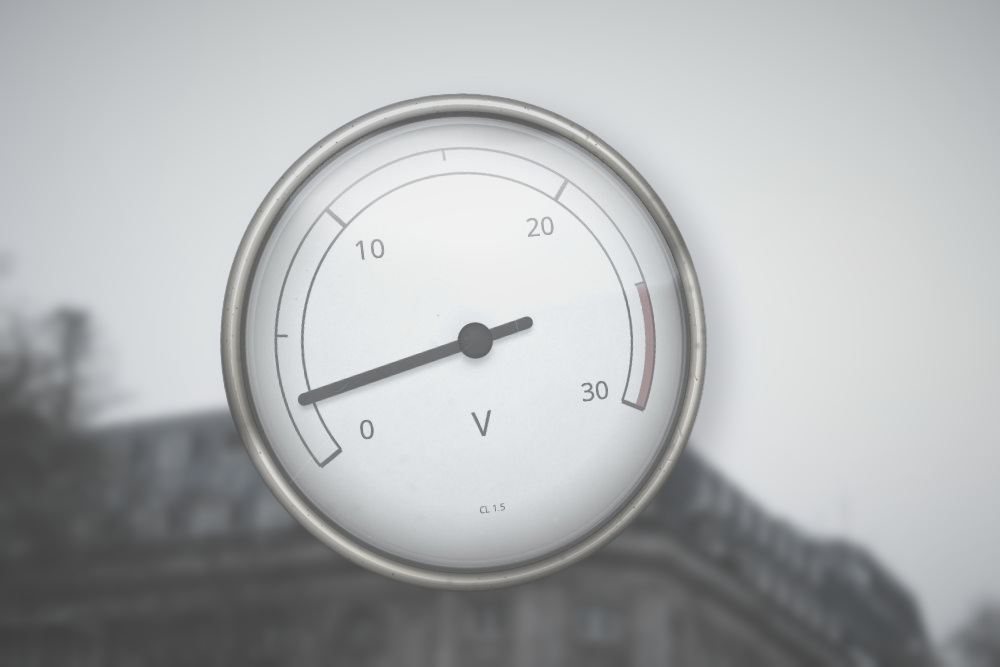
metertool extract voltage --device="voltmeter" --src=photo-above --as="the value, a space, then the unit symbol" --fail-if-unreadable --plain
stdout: 2.5 V
